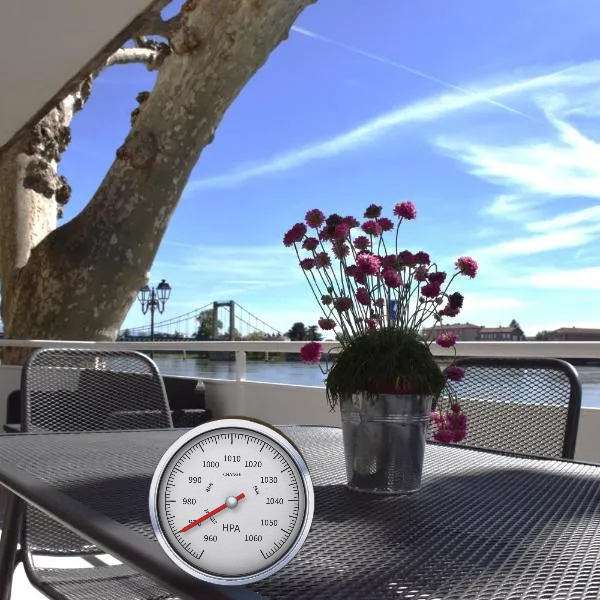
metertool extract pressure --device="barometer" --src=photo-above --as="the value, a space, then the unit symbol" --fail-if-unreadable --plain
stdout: 970 hPa
